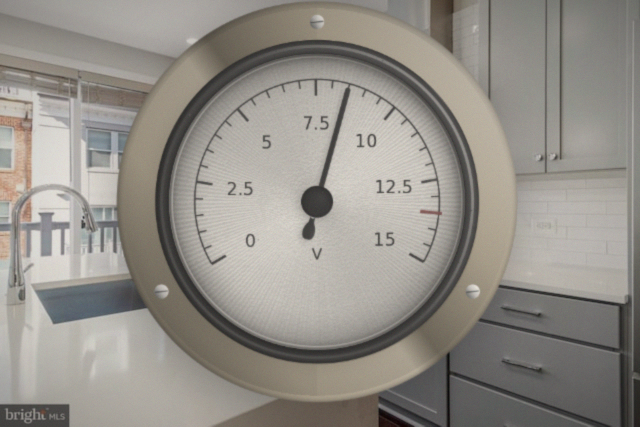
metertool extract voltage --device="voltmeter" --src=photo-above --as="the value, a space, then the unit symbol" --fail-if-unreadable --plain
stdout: 8.5 V
